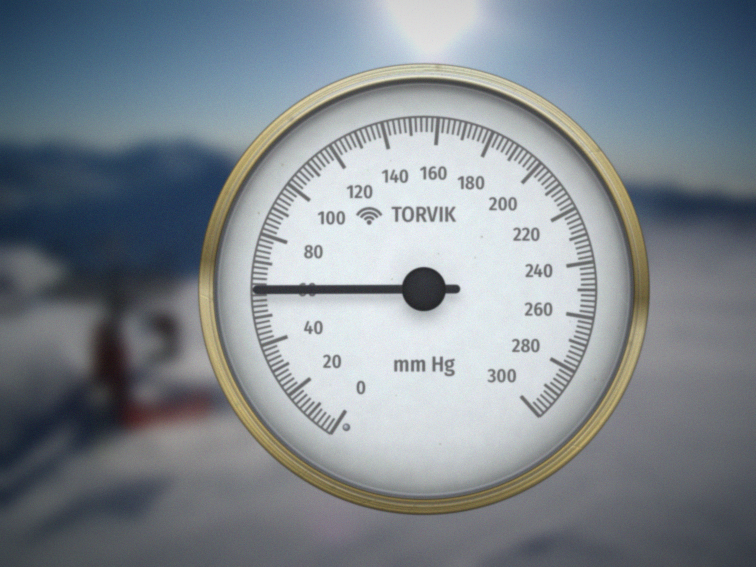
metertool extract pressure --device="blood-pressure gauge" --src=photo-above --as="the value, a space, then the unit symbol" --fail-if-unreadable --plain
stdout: 60 mmHg
